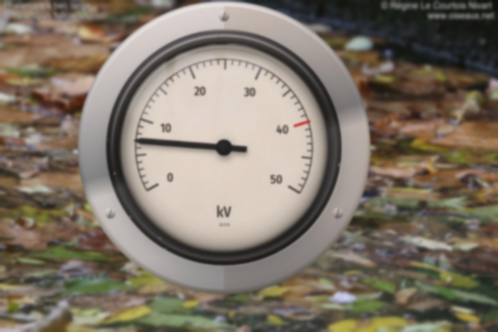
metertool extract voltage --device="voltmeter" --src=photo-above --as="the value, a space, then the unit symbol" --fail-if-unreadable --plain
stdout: 7 kV
